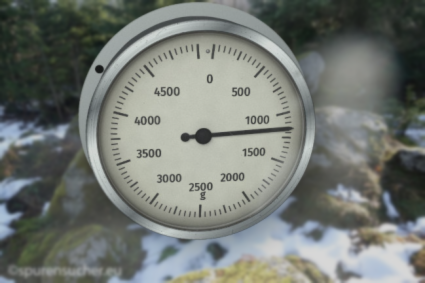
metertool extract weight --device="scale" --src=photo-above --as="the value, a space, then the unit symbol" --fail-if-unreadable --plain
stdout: 1150 g
